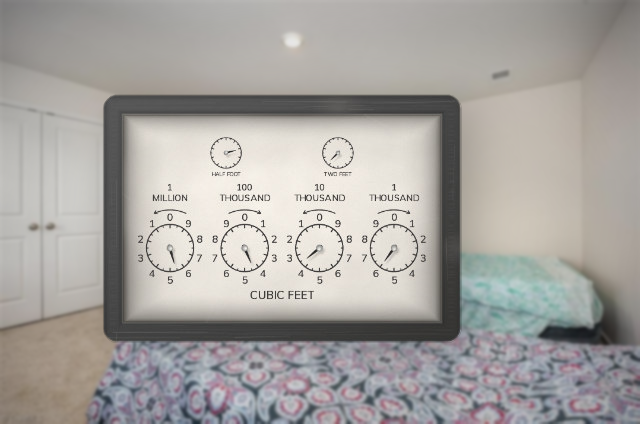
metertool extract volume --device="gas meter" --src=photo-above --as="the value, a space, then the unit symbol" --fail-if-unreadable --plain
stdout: 543600 ft³
